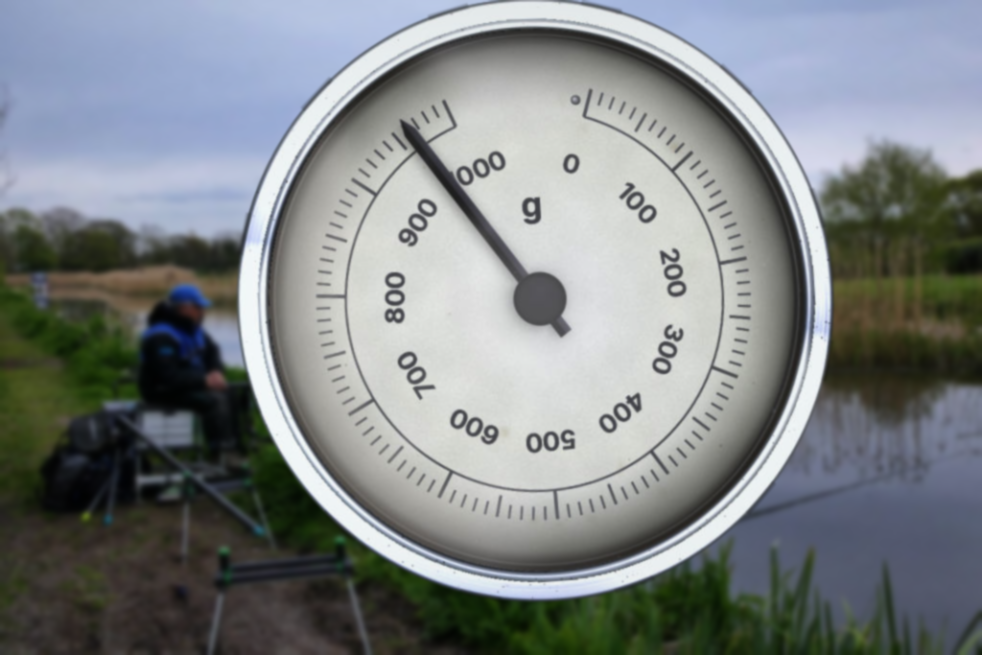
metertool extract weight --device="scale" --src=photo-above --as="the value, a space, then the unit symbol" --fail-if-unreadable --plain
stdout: 960 g
